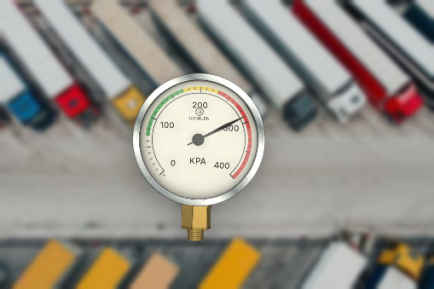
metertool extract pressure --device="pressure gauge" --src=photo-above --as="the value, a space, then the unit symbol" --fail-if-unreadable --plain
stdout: 290 kPa
